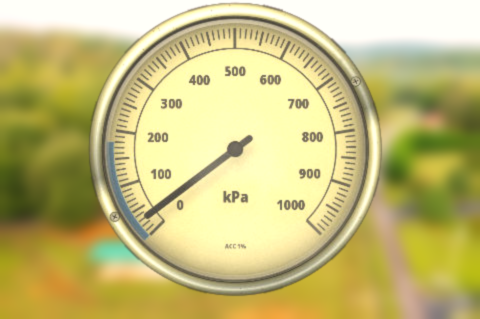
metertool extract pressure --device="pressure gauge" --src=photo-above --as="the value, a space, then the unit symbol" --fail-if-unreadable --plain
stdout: 30 kPa
